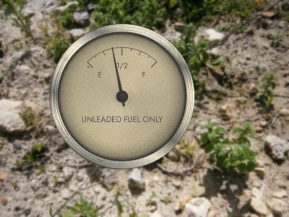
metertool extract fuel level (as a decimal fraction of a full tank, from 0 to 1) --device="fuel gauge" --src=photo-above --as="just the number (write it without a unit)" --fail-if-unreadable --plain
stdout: 0.375
